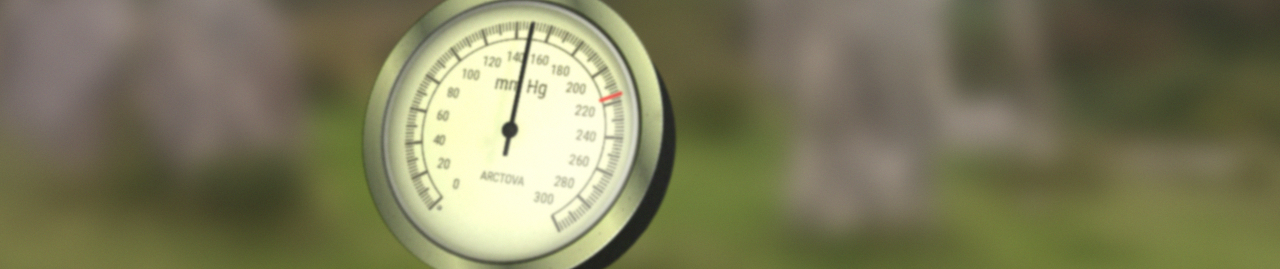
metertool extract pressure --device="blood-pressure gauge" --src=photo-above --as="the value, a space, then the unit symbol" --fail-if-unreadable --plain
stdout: 150 mmHg
